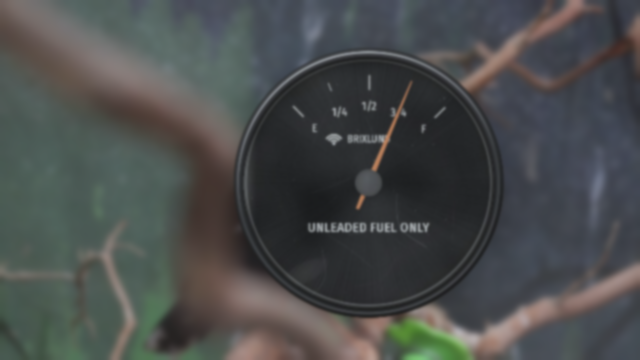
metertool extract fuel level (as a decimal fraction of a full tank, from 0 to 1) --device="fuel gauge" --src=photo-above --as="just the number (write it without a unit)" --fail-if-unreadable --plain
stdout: 0.75
